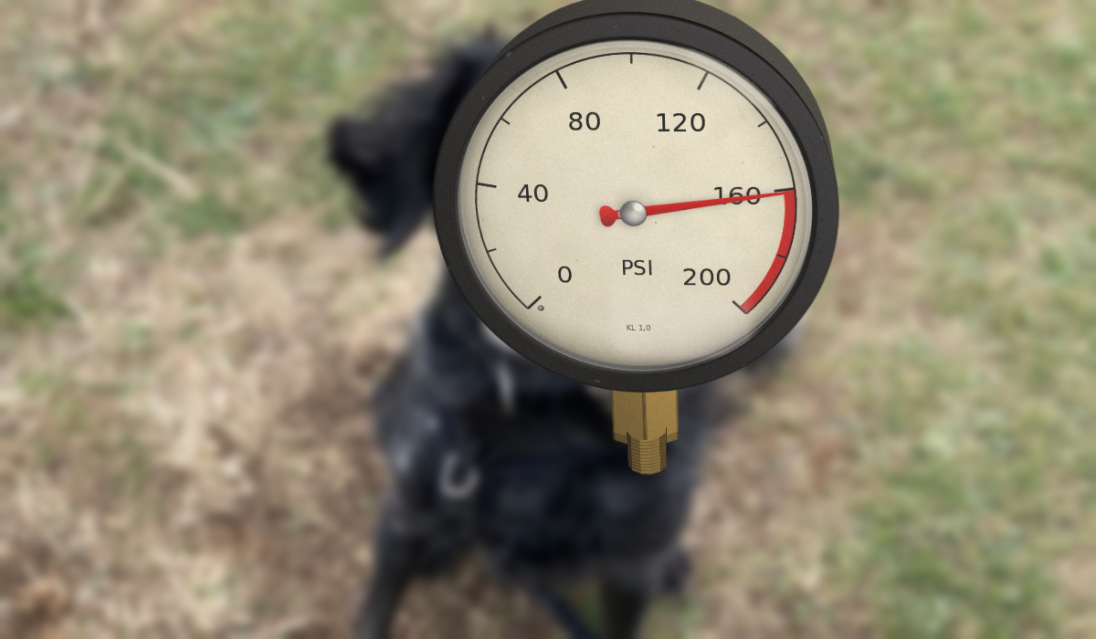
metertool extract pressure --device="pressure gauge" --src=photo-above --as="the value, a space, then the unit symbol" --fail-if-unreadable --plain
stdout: 160 psi
